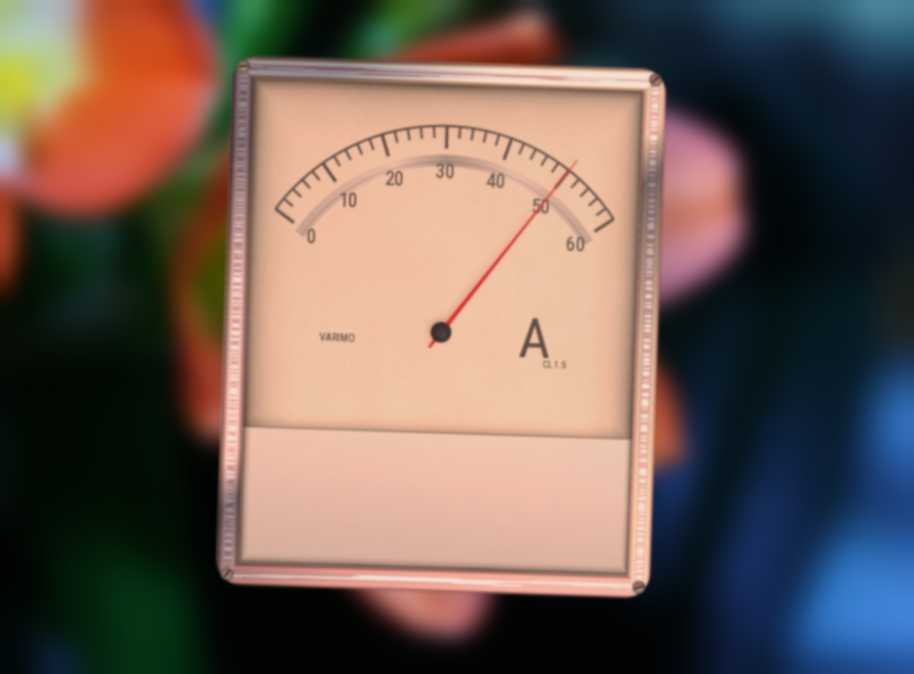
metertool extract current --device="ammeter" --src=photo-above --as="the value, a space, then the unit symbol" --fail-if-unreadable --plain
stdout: 50 A
